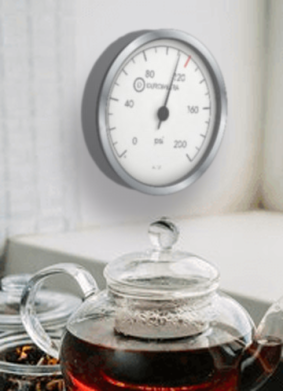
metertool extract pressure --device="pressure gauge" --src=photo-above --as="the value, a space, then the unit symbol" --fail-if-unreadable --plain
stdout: 110 psi
